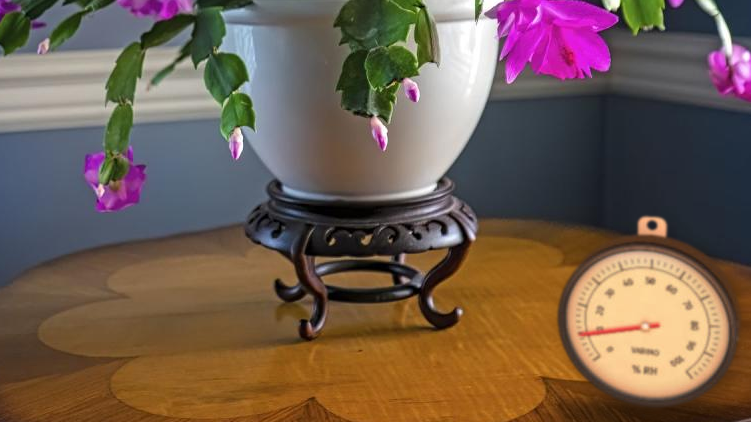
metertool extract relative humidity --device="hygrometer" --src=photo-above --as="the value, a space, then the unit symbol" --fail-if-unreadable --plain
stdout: 10 %
